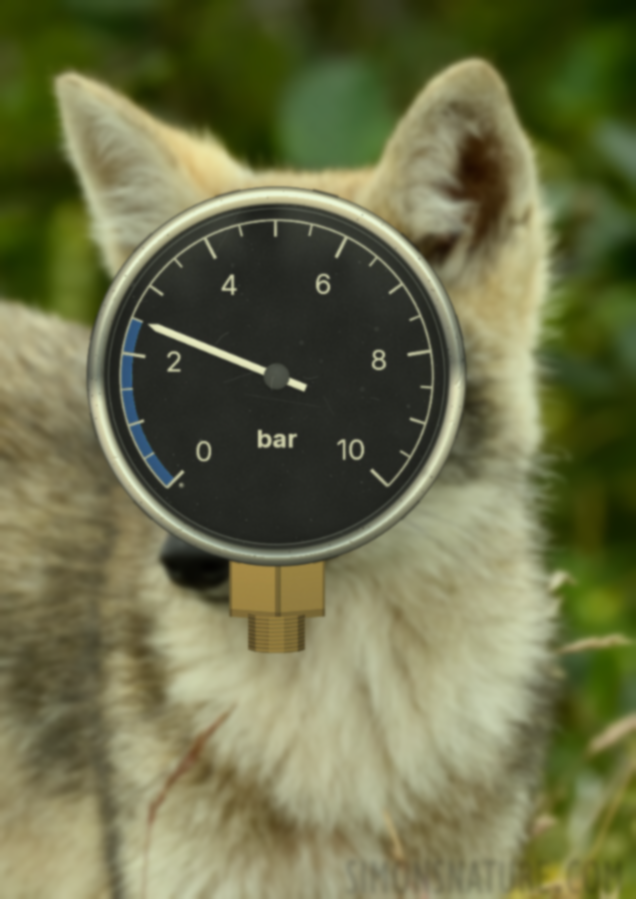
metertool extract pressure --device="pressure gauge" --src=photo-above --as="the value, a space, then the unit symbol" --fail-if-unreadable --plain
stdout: 2.5 bar
